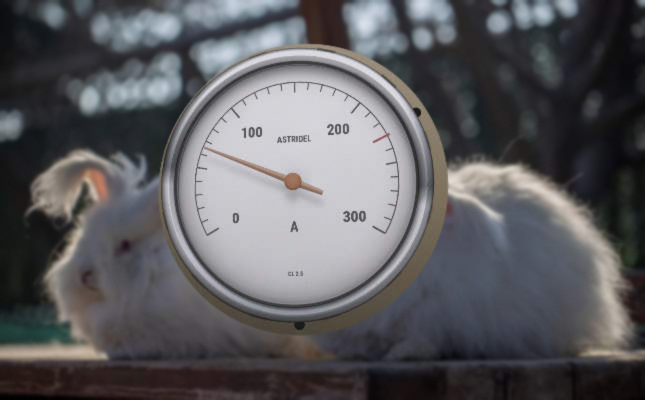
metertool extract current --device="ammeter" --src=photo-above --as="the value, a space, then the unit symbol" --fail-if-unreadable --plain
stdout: 65 A
